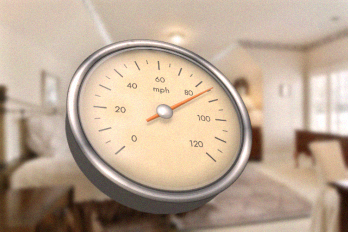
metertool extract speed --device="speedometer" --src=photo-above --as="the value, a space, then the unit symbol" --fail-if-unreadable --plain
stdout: 85 mph
